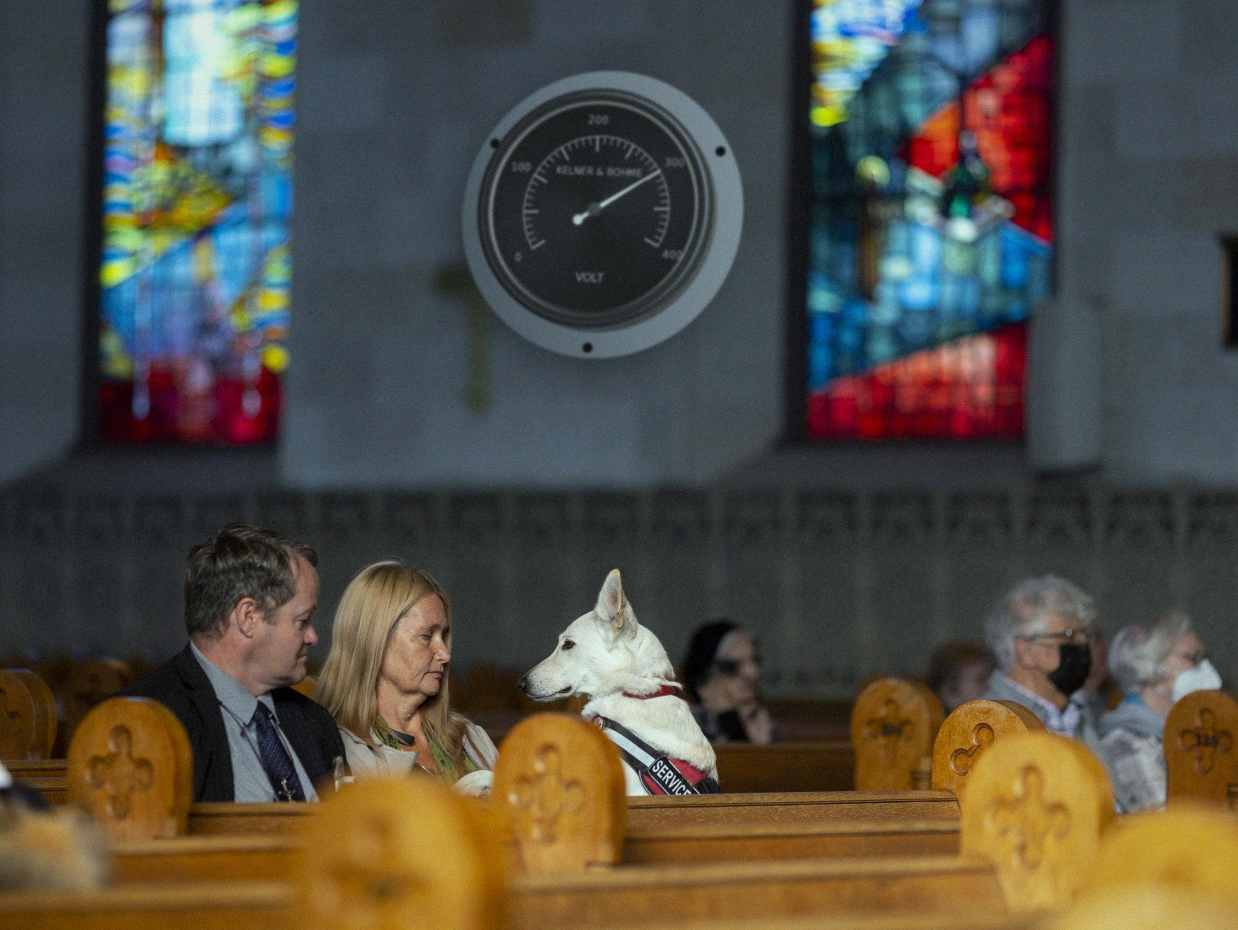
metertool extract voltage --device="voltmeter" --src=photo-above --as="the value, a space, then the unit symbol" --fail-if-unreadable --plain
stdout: 300 V
